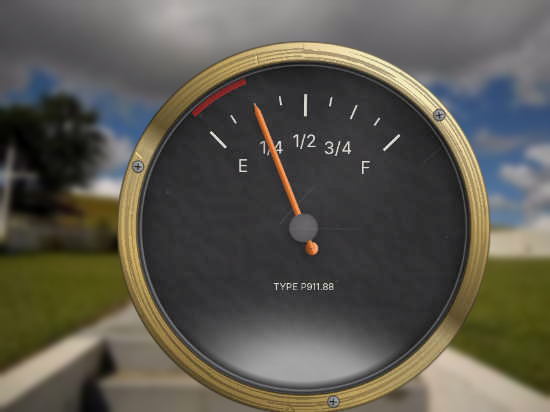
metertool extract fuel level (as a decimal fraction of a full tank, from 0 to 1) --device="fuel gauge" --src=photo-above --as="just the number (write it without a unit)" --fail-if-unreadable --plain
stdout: 0.25
